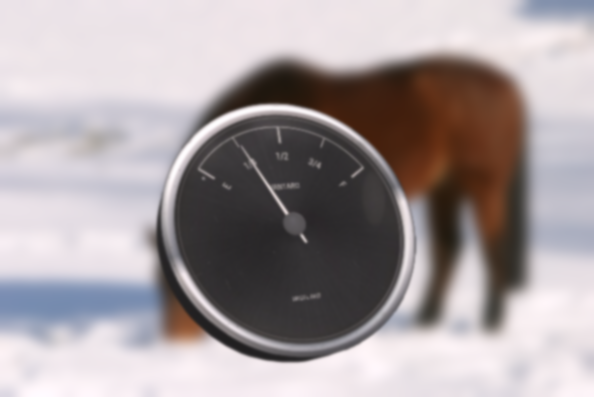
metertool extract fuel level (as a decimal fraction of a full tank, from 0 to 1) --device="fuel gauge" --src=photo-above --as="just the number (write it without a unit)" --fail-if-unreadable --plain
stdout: 0.25
